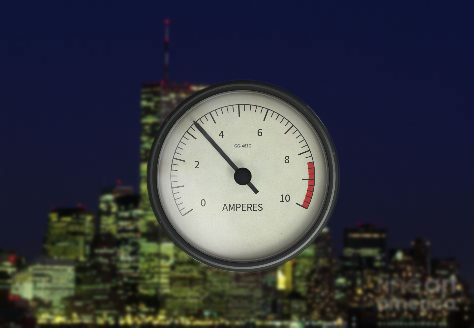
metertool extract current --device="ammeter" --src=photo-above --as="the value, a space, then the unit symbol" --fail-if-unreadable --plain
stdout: 3.4 A
